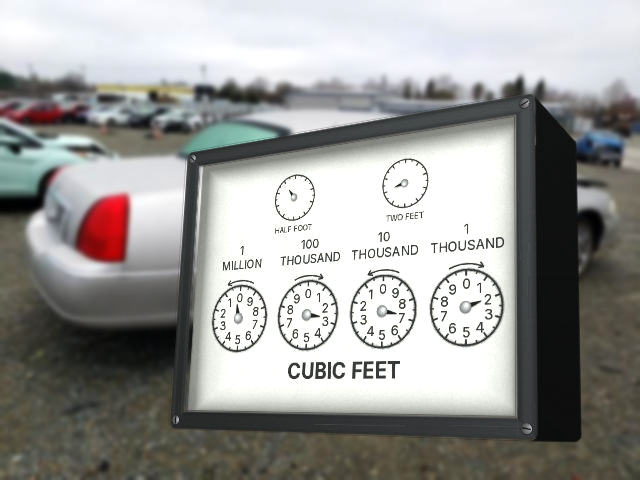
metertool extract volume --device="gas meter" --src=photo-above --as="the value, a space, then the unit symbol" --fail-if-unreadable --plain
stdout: 27200 ft³
